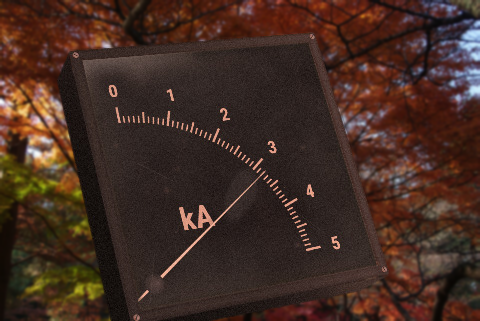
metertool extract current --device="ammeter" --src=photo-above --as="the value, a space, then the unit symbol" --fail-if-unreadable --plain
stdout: 3.2 kA
